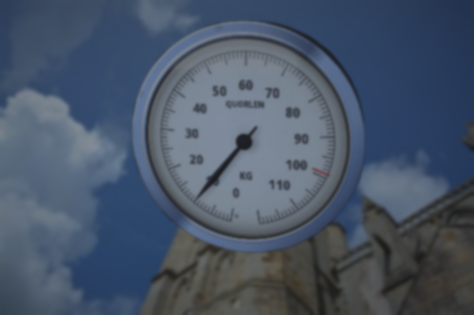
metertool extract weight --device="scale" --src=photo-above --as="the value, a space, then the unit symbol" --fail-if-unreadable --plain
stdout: 10 kg
